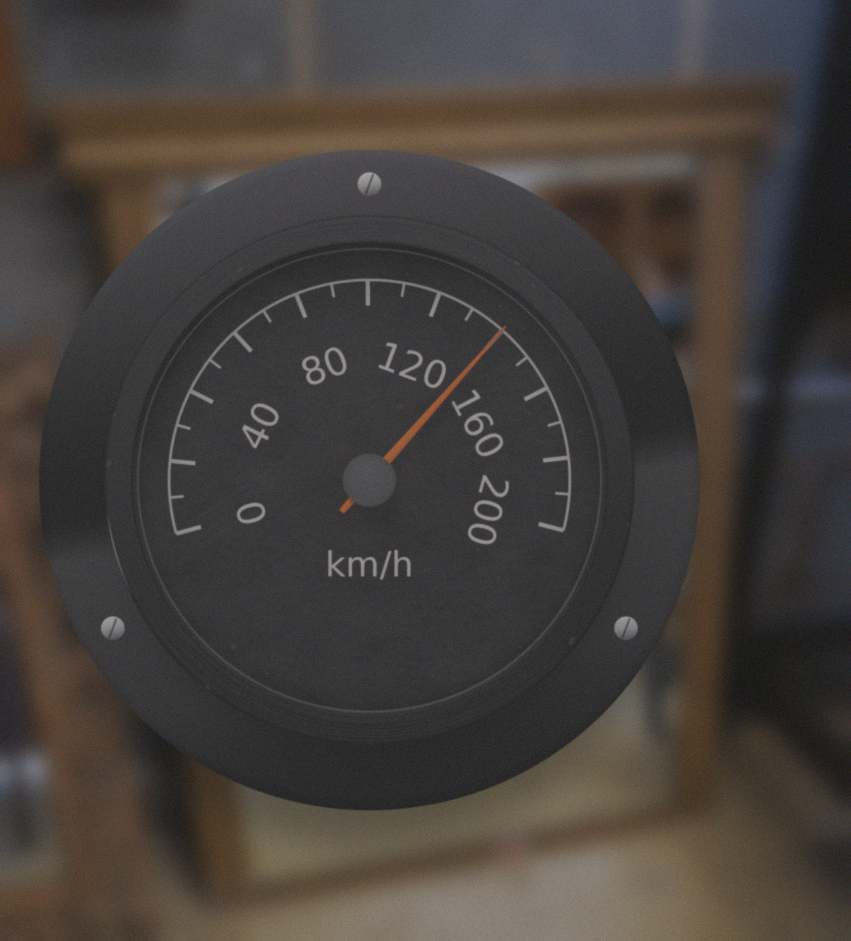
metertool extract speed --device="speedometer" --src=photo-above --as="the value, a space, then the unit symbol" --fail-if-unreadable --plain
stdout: 140 km/h
